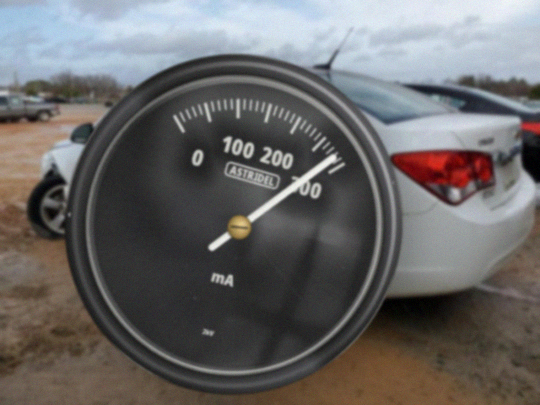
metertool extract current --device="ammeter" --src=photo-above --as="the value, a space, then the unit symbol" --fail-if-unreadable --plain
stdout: 280 mA
